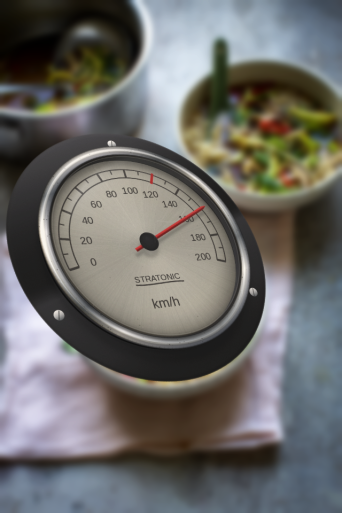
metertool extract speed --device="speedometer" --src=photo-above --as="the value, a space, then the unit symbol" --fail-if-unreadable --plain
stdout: 160 km/h
